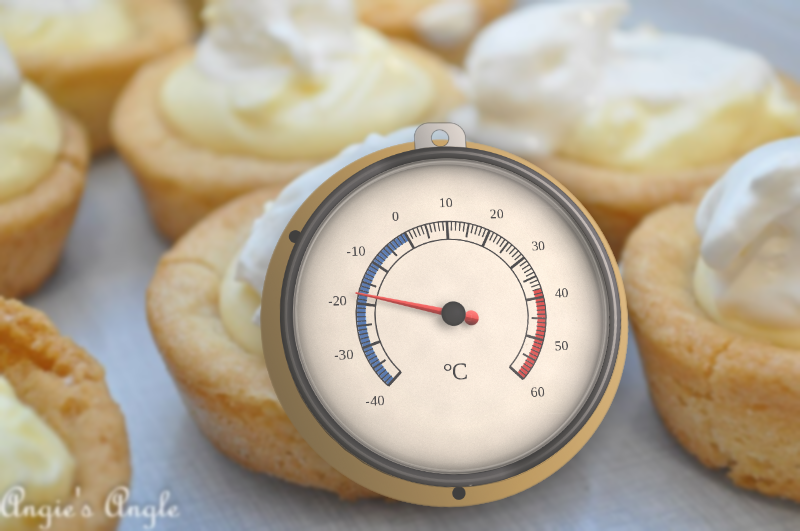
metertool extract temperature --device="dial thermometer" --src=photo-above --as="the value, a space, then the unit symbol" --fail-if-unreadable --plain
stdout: -18 °C
